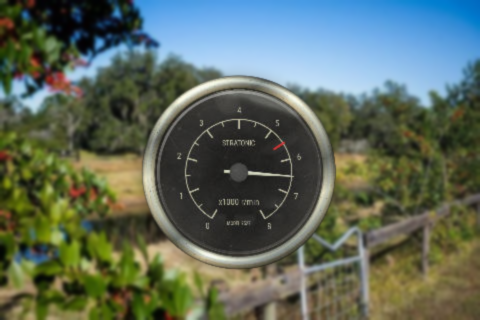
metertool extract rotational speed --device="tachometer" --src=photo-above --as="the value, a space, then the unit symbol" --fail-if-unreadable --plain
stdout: 6500 rpm
